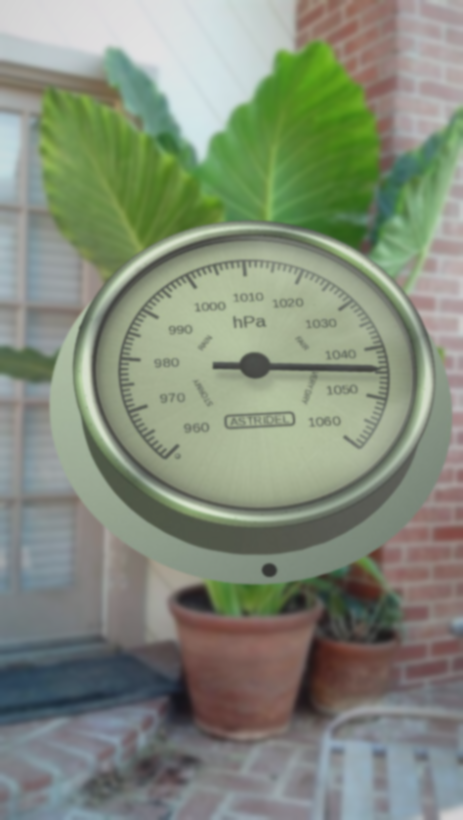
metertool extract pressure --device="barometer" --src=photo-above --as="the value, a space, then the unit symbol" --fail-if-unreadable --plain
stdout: 1045 hPa
